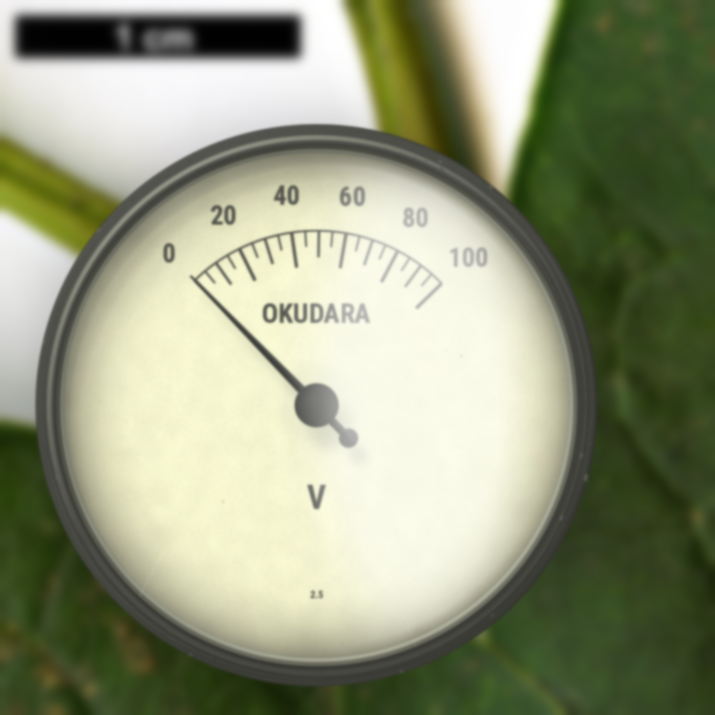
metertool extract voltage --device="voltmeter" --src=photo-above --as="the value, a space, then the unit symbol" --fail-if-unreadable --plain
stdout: 0 V
